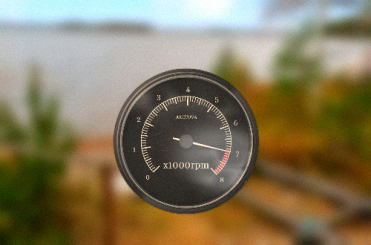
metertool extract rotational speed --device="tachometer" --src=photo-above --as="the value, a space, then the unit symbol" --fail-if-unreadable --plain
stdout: 7000 rpm
